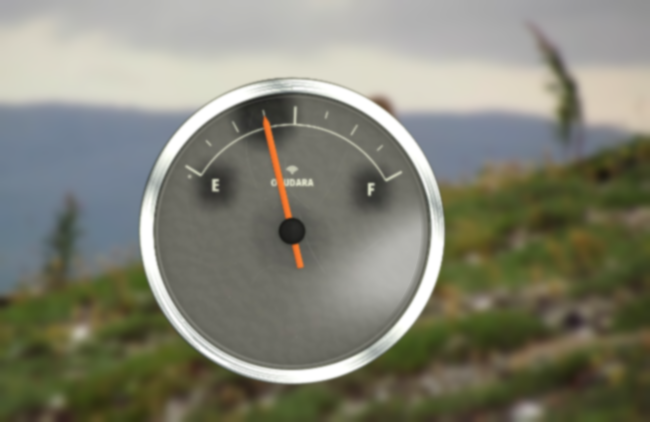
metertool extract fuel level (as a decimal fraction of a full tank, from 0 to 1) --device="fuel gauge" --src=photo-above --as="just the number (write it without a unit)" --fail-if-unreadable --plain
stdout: 0.375
